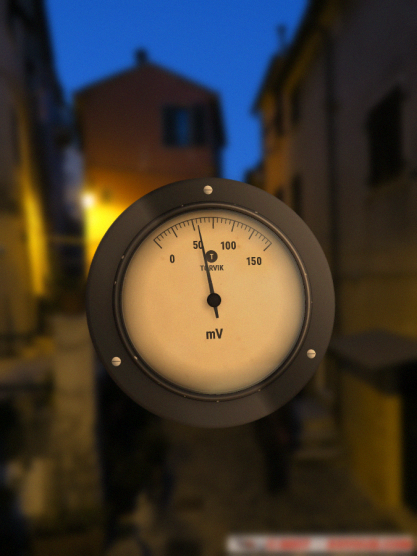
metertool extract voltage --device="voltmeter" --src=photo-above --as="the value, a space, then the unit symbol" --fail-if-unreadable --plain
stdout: 55 mV
